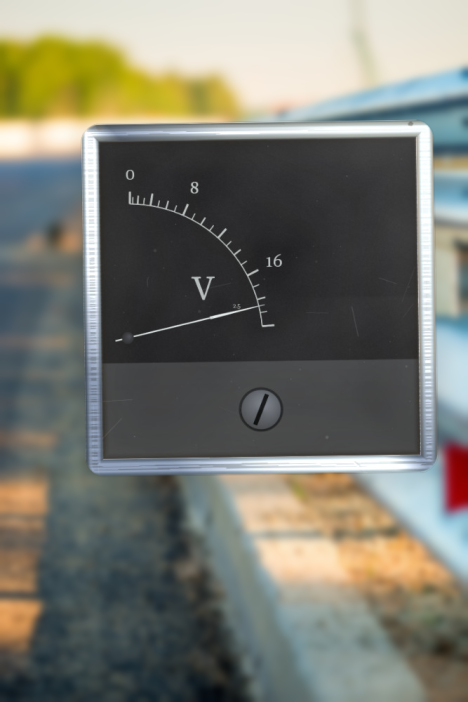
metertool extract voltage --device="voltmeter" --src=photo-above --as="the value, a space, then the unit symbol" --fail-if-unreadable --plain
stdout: 18.5 V
